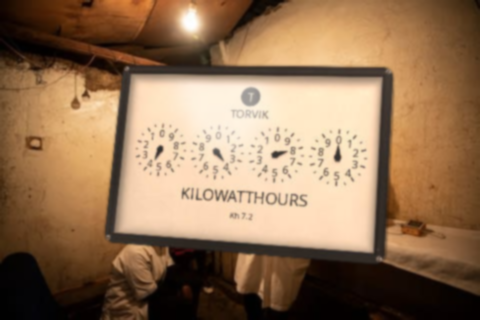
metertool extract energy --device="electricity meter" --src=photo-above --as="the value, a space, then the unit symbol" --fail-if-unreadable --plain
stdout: 4380 kWh
